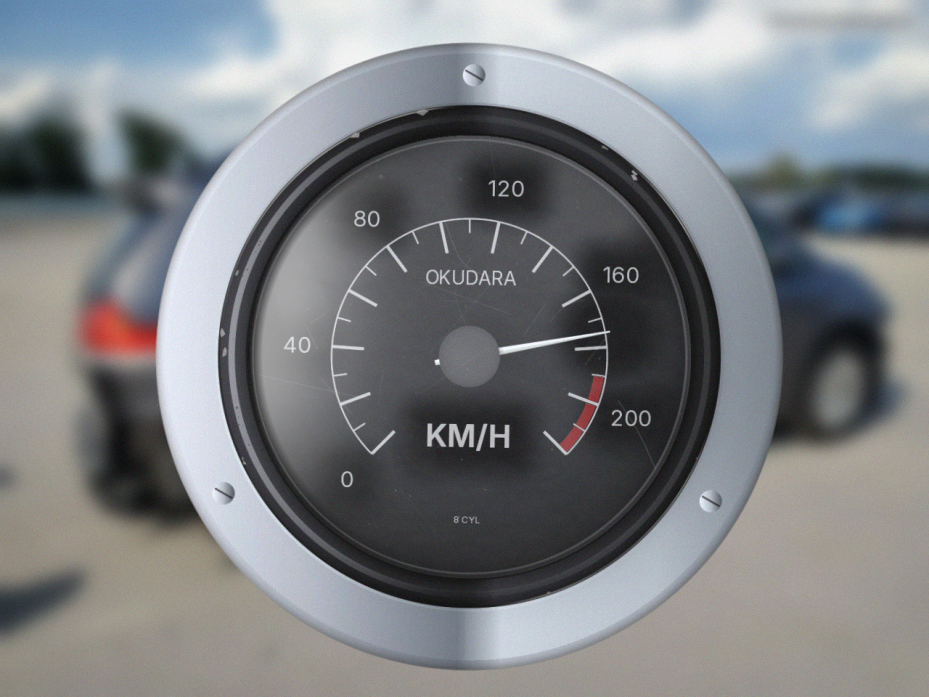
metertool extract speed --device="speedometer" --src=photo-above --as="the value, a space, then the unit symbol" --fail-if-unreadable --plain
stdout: 175 km/h
